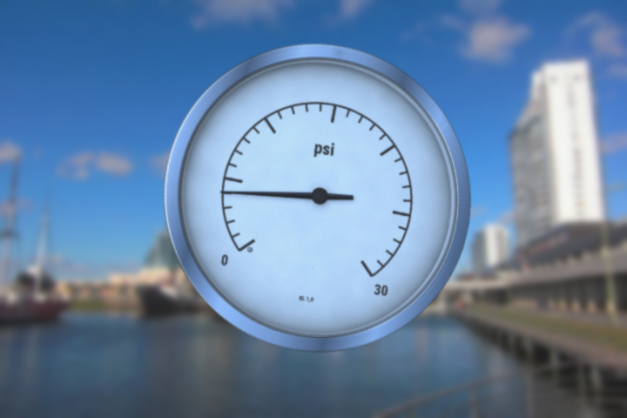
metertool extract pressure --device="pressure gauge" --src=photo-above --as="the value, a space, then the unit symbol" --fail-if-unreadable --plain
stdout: 4 psi
